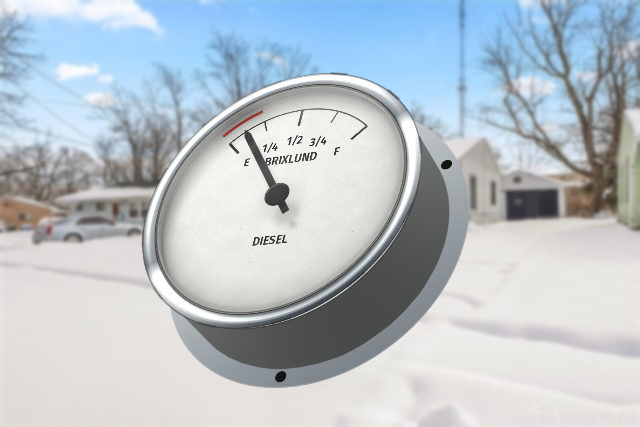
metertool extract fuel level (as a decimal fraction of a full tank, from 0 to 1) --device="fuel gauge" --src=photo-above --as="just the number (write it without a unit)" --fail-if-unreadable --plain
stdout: 0.125
